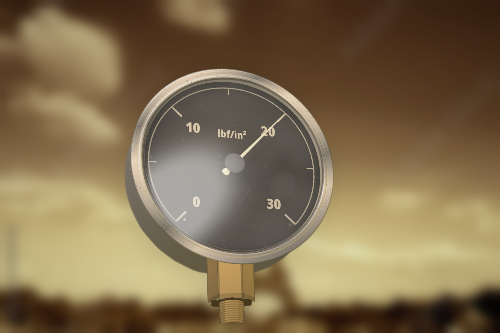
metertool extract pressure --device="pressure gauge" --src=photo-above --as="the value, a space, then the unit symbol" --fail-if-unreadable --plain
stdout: 20 psi
